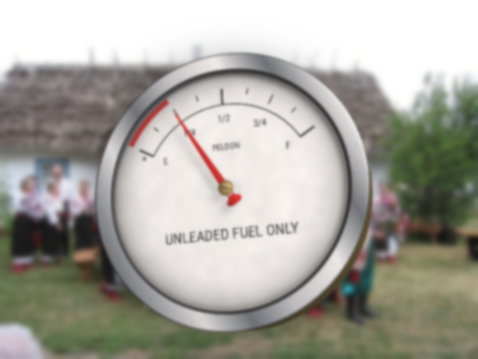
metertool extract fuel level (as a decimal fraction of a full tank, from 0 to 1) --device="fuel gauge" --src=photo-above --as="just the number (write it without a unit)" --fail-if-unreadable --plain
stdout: 0.25
